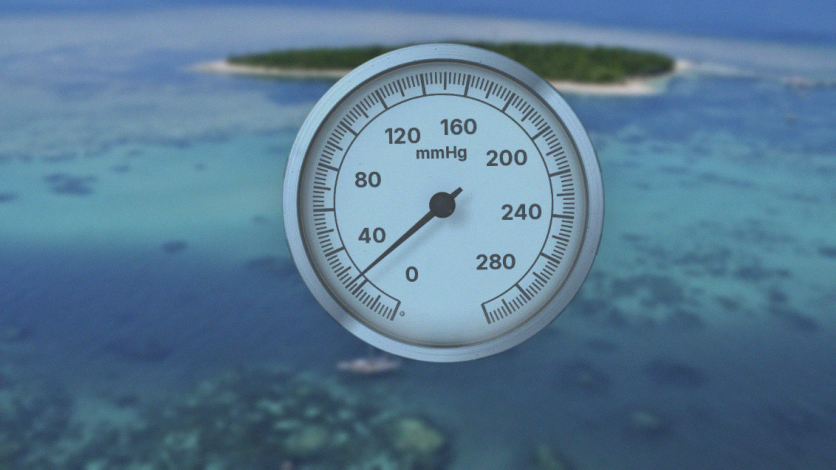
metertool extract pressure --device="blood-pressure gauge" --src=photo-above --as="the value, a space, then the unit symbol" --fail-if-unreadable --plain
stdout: 24 mmHg
